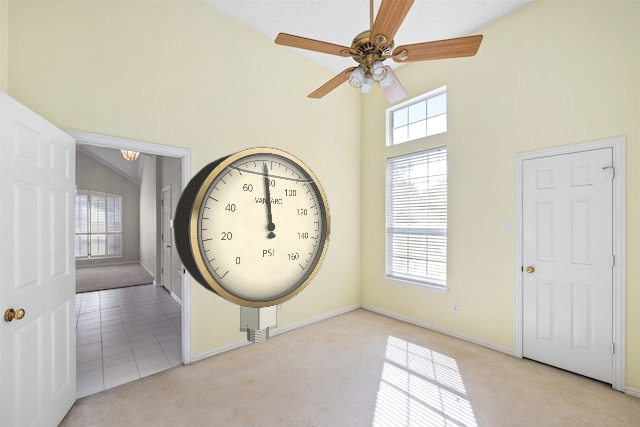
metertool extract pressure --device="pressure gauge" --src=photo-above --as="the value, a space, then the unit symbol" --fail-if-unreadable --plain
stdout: 75 psi
